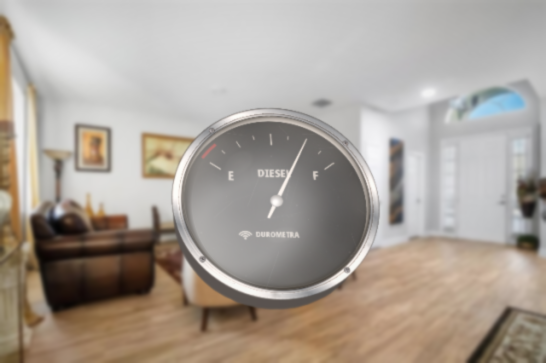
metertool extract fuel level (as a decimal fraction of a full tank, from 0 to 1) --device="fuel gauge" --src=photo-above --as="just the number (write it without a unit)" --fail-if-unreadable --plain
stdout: 0.75
